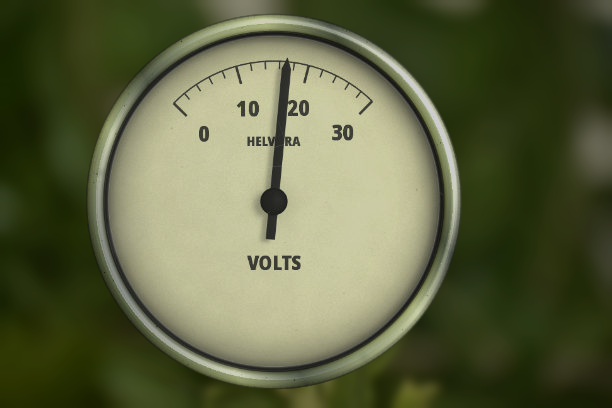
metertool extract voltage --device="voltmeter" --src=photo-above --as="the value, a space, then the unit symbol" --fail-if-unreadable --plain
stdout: 17 V
